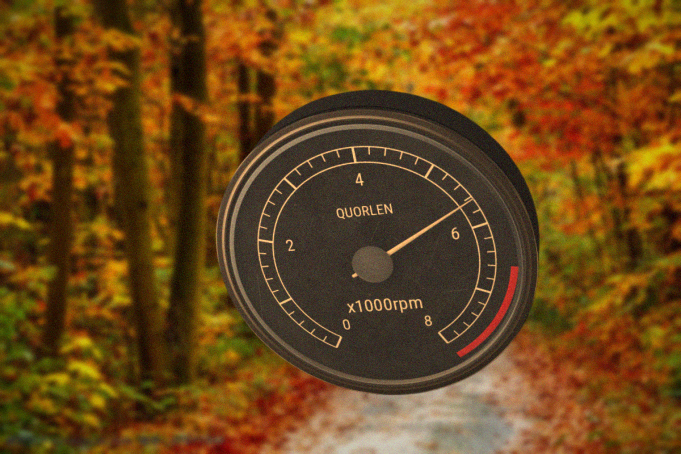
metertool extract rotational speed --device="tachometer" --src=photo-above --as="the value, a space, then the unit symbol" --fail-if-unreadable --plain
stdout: 5600 rpm
